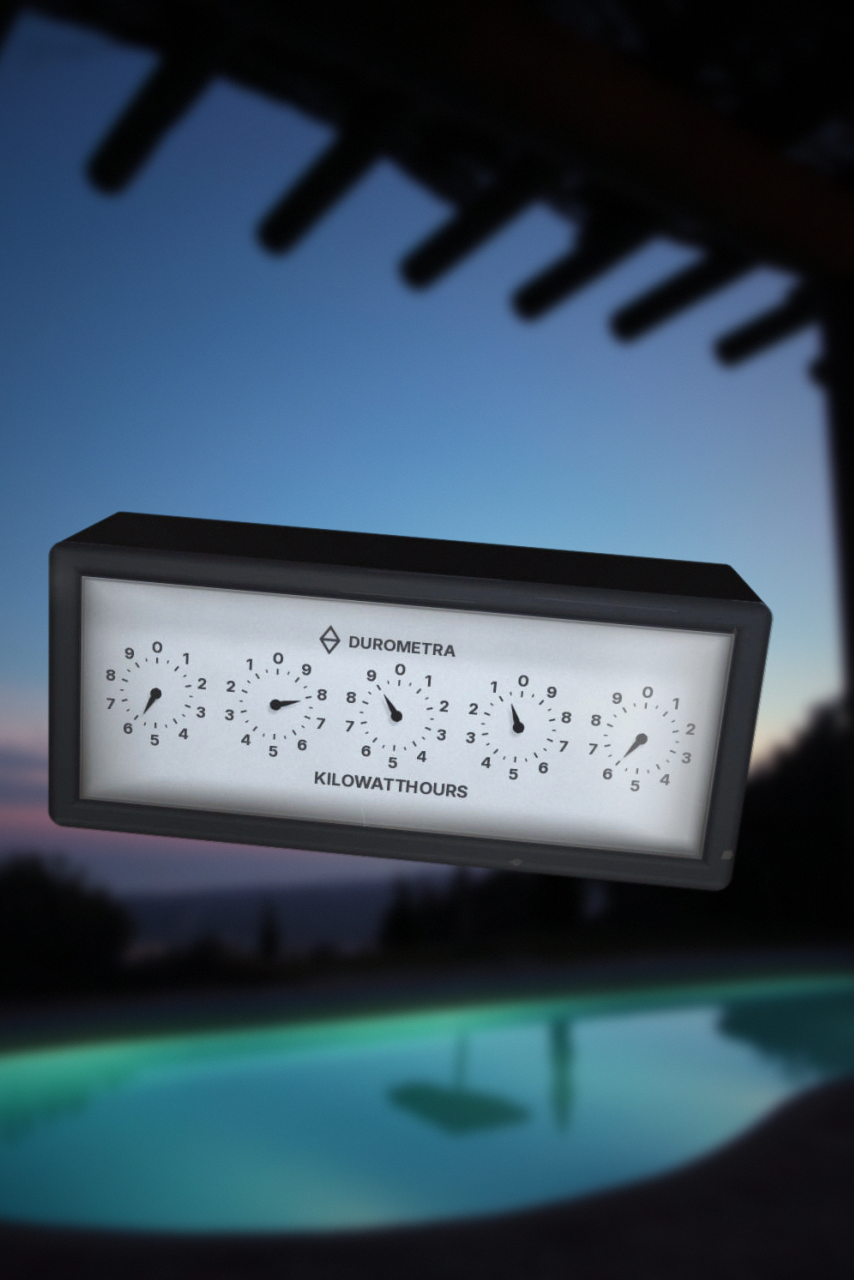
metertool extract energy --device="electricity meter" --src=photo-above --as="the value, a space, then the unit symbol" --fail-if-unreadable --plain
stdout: 57906 kWh
